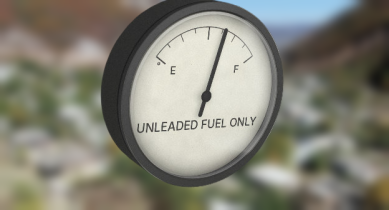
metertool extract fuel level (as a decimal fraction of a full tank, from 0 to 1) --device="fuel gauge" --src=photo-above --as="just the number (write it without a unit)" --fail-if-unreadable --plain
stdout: 0.625
